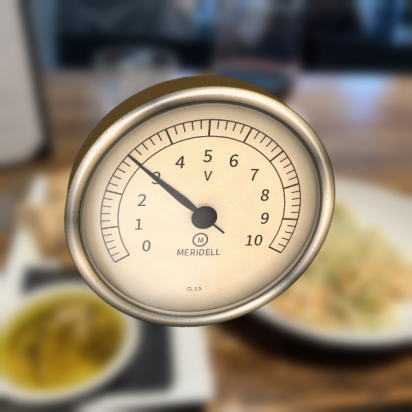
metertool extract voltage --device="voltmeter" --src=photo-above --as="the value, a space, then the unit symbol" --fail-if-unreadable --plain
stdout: 3 V
